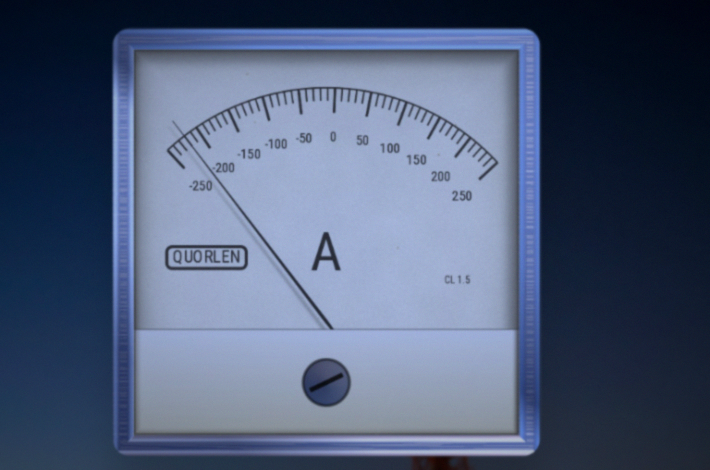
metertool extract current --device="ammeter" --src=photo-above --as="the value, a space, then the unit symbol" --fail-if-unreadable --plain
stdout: -220 A
